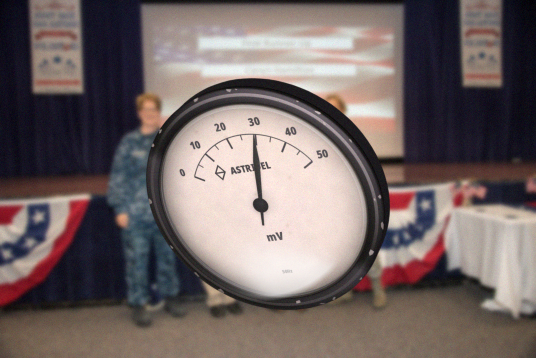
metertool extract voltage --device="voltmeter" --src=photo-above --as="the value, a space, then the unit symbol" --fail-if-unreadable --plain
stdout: 30 mV
